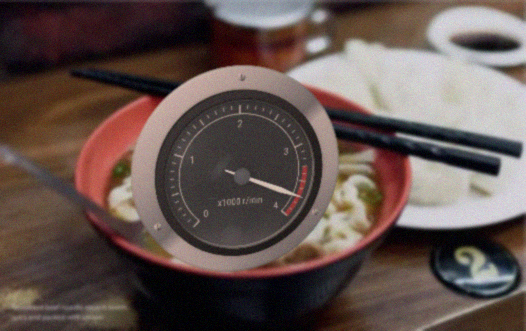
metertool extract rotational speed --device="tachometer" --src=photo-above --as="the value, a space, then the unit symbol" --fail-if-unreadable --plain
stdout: 3700 rpm
